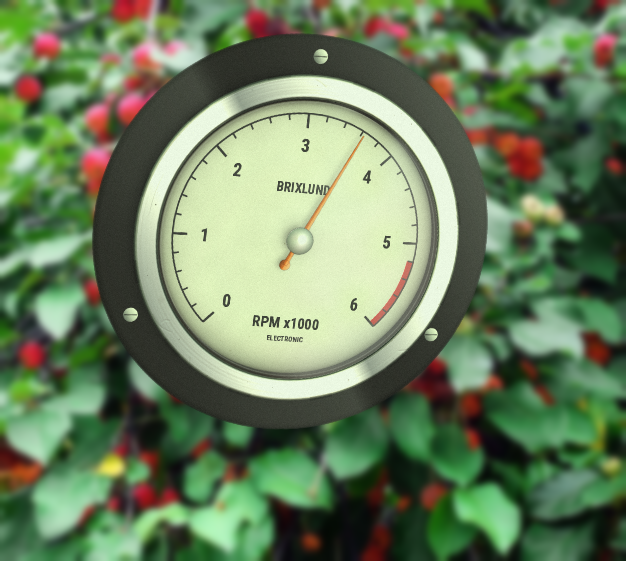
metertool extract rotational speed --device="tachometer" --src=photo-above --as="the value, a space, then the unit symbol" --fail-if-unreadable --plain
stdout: 3600 rpm
